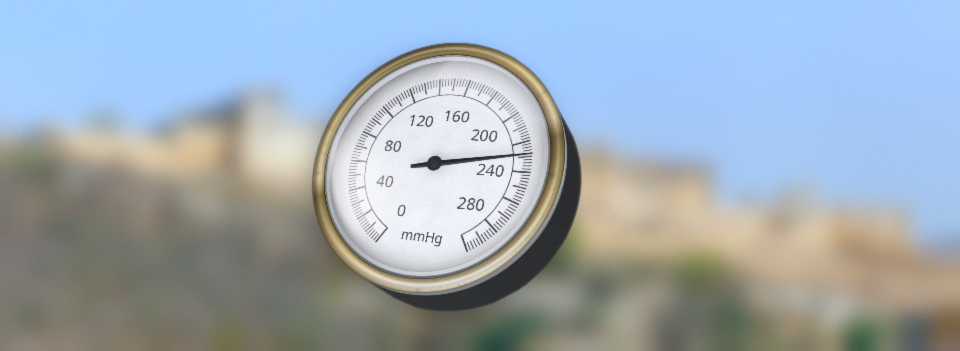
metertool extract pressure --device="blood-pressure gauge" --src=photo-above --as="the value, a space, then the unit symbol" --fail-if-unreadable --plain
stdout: 230 mmHg
